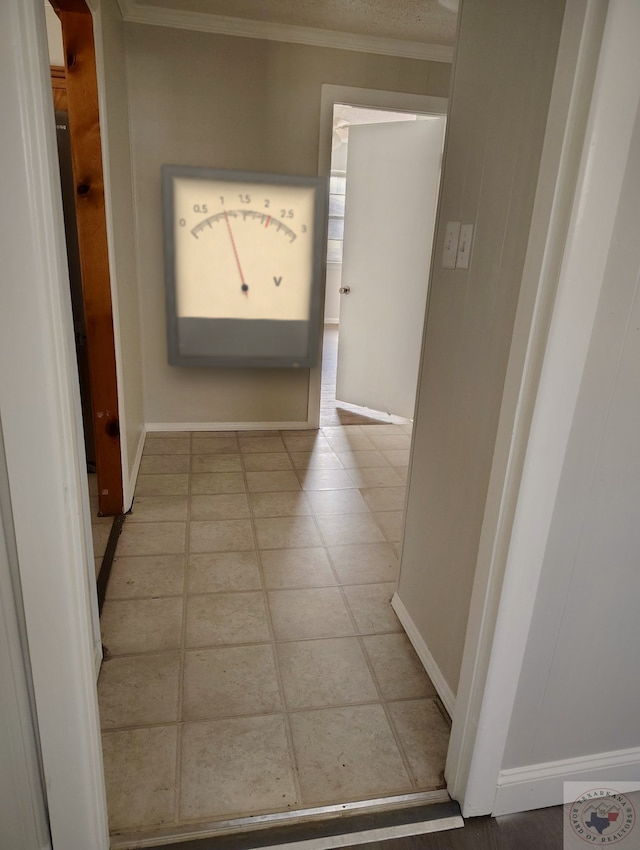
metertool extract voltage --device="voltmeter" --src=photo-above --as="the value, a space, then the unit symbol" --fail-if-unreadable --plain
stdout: 1 V
